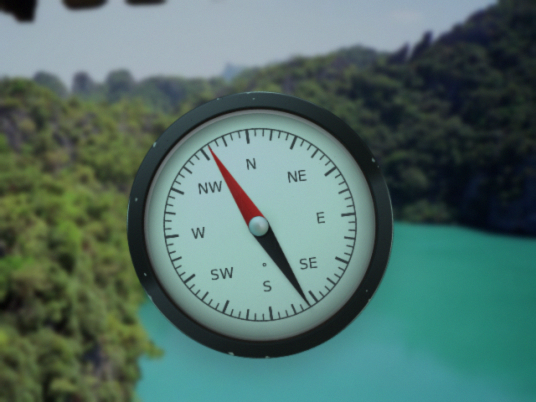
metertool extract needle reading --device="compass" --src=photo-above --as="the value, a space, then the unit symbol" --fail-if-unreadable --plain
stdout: 335 °
